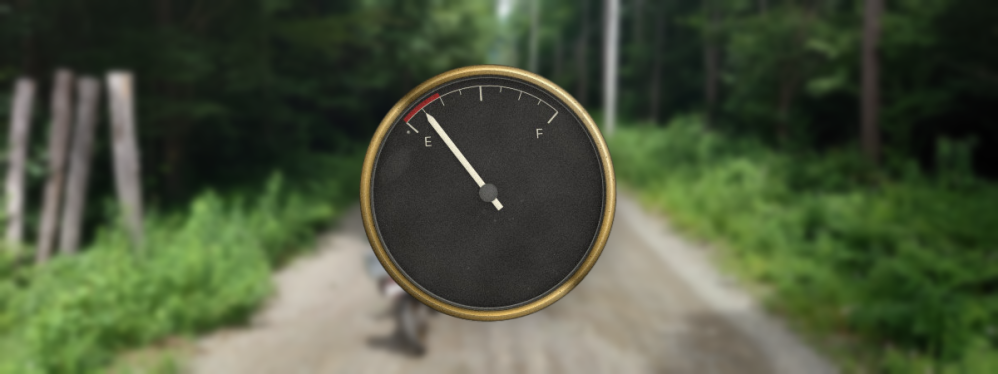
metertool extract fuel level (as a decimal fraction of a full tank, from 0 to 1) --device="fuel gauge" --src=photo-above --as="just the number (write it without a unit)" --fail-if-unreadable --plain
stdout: 0.125
